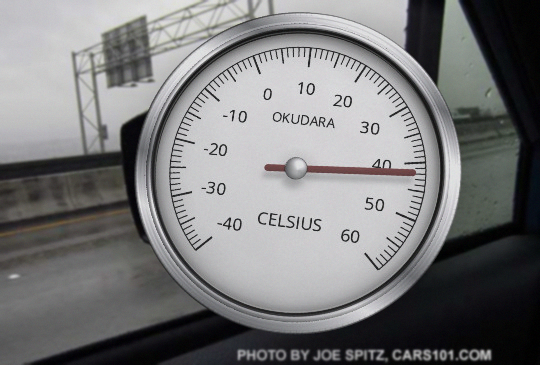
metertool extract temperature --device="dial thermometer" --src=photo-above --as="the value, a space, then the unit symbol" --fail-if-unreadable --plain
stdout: 42 °C
